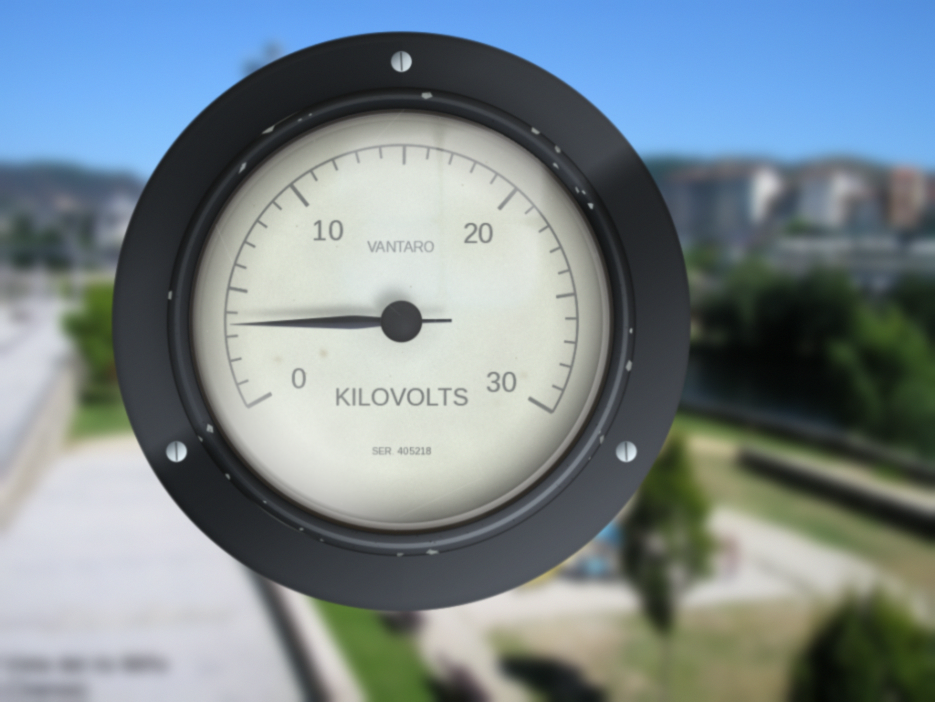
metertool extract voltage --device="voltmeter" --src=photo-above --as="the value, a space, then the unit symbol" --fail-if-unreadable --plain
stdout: 3.5 kV
